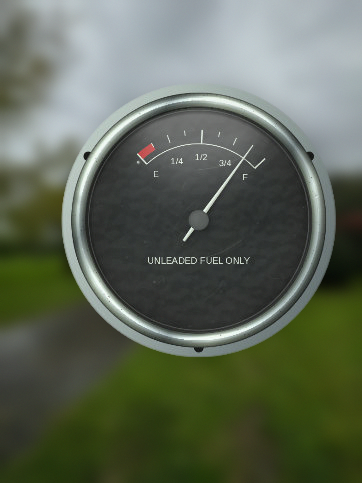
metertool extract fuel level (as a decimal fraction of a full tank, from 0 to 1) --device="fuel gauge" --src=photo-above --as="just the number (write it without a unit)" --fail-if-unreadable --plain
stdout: 0.875
